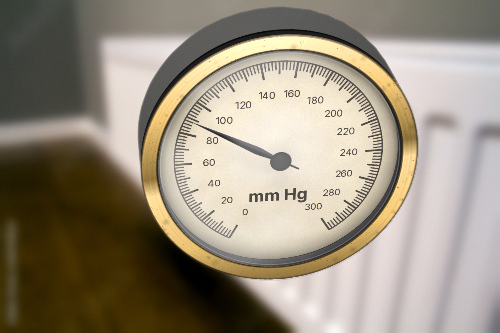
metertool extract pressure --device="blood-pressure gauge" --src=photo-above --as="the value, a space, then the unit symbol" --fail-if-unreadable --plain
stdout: 90 mmHg
